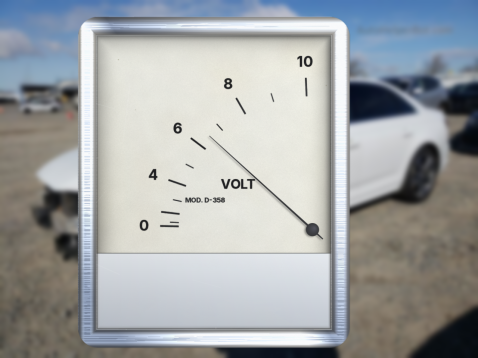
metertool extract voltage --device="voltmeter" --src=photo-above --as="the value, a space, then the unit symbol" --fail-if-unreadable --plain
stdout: 6.5 V
